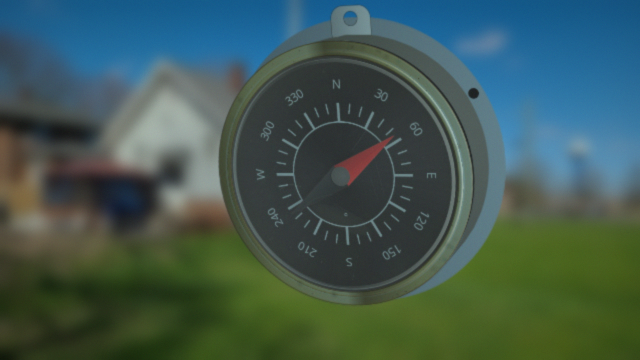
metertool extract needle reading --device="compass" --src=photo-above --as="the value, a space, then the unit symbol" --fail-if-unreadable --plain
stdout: 55 °
